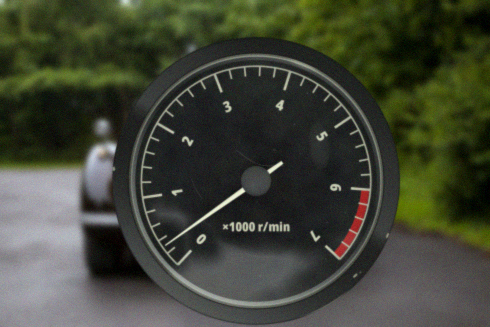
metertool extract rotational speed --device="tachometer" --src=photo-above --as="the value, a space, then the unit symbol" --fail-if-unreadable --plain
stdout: 300 rpm
